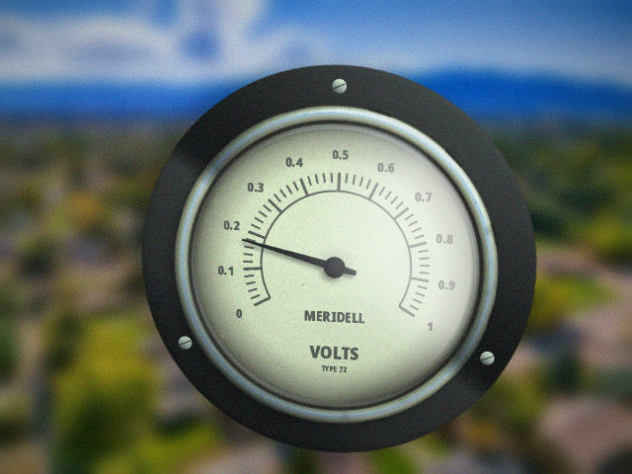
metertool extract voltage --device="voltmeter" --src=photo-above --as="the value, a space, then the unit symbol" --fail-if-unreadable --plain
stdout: 0.18 V
